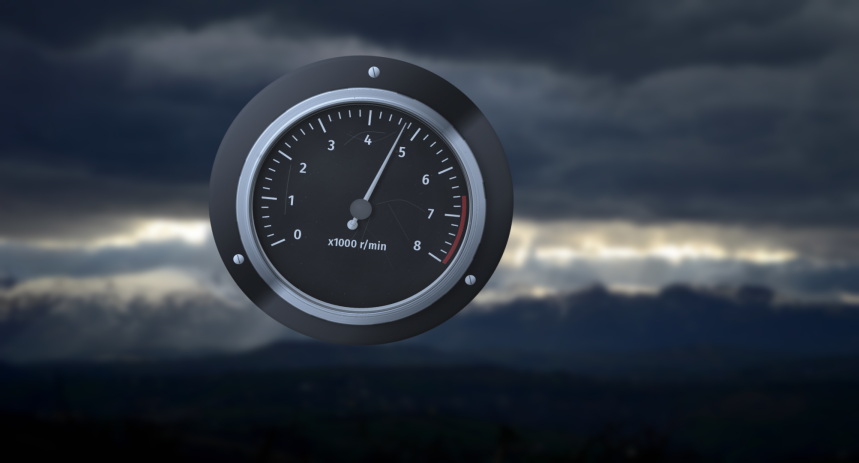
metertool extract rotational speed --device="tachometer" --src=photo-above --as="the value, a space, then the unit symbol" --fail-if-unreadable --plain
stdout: 4700 rpm
